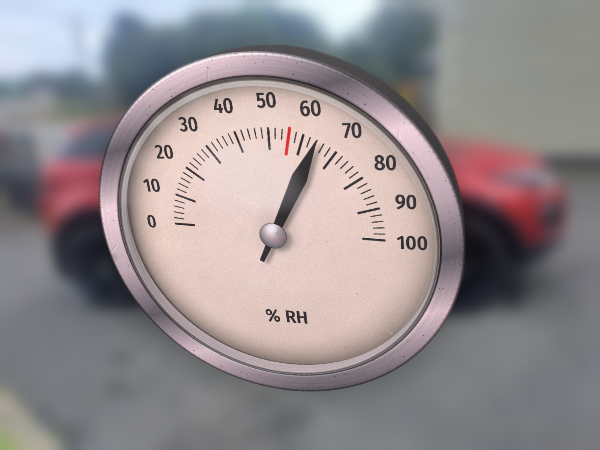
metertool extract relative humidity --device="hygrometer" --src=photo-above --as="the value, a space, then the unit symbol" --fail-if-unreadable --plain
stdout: 64 %
